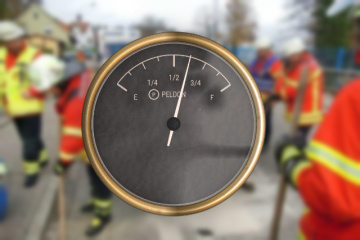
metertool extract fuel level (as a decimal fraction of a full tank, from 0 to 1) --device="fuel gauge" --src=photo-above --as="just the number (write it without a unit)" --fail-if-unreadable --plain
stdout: 0.625
